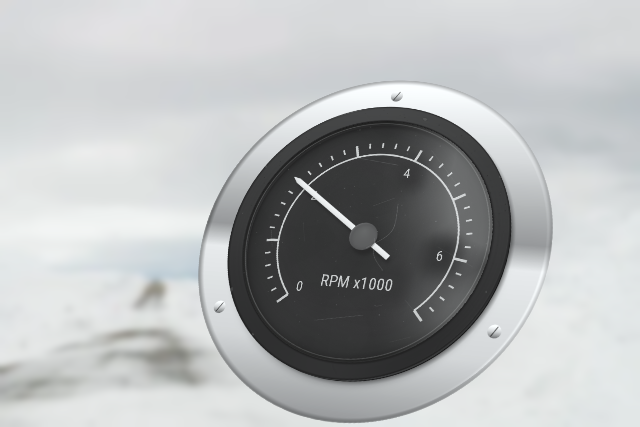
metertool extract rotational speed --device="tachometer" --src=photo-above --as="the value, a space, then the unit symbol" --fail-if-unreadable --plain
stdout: 2000 rpm
